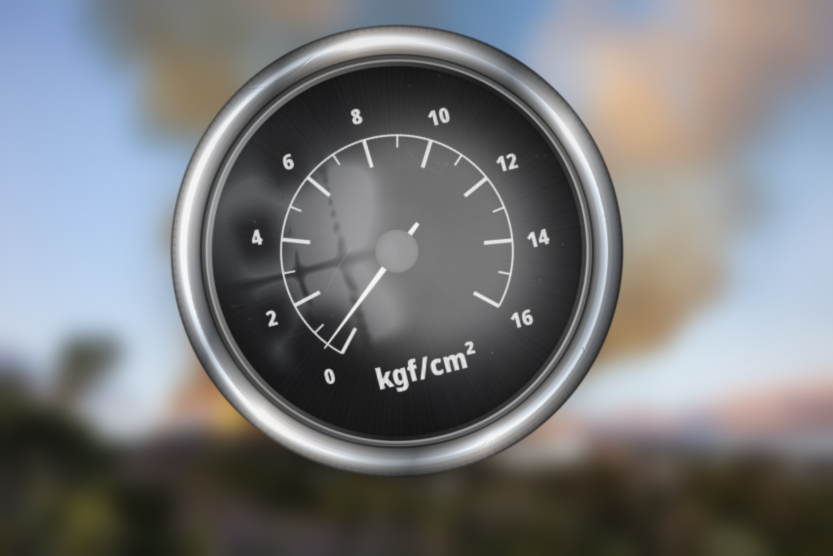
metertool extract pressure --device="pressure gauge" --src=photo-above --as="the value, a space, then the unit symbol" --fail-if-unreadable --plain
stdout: 0.5 kg/cm²
